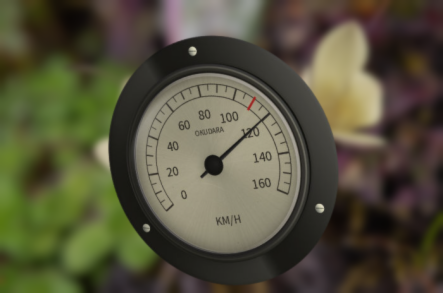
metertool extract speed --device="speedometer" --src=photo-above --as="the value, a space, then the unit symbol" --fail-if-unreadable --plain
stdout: 120 km/h
